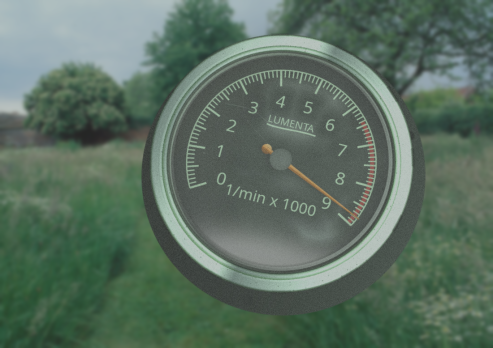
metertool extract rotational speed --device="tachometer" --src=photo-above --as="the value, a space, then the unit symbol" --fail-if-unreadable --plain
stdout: 8800 rpm
